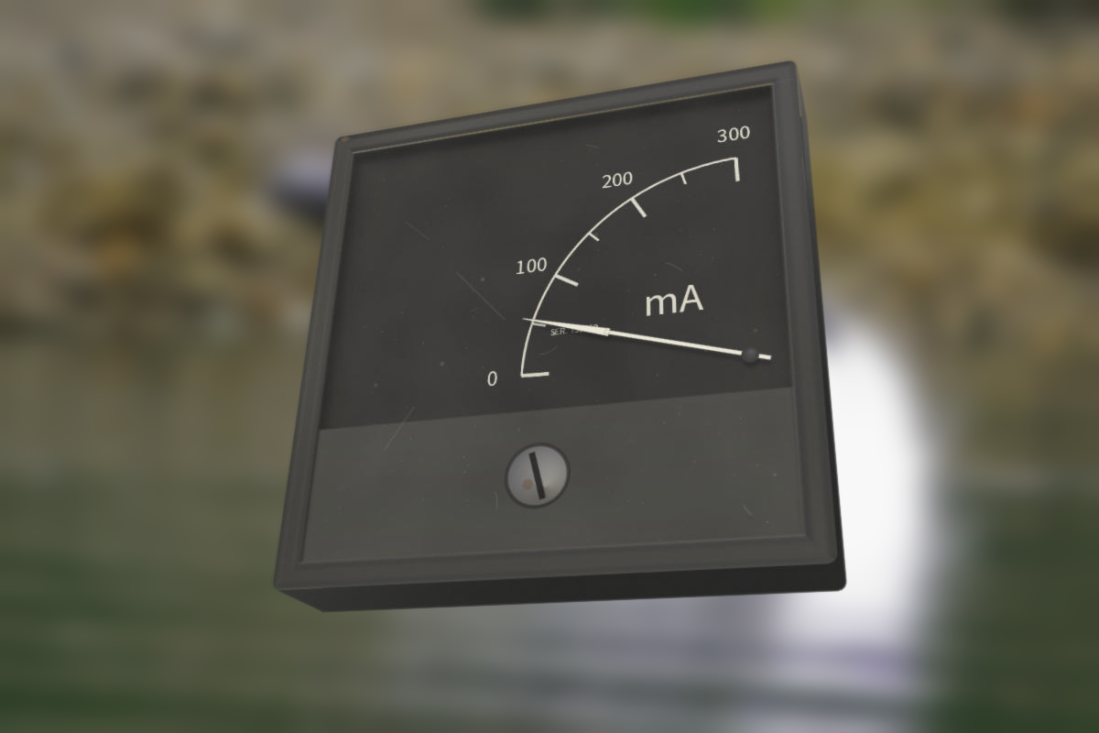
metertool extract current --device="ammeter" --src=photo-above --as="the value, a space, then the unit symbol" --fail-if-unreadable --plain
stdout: 50 mA
